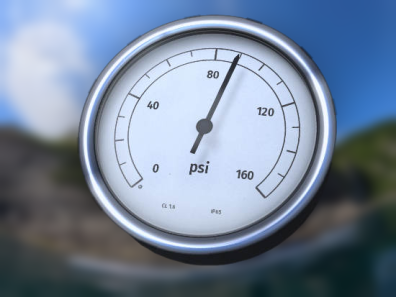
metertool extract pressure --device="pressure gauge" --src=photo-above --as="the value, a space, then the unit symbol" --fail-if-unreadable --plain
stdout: 90 psi
